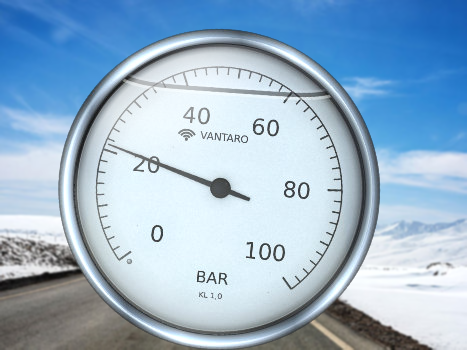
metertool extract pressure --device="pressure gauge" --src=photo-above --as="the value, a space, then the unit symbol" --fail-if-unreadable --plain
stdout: 21 bar
